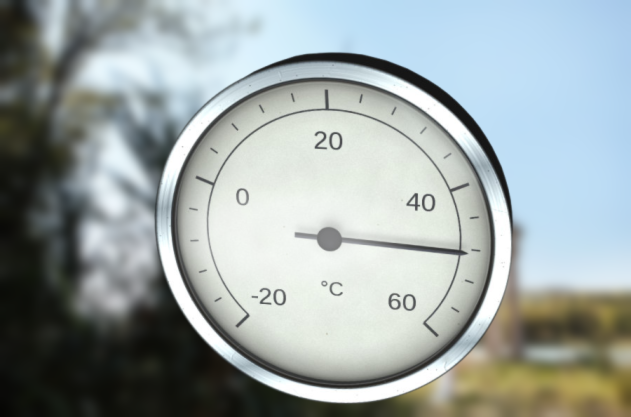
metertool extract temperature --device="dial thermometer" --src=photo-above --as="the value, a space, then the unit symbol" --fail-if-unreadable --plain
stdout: 48 °C
